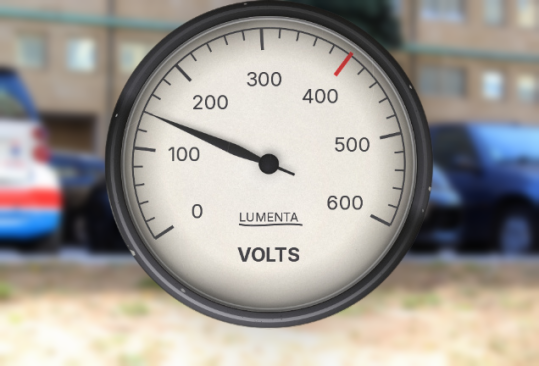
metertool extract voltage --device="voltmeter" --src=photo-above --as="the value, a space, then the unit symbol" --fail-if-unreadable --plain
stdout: 140 V
